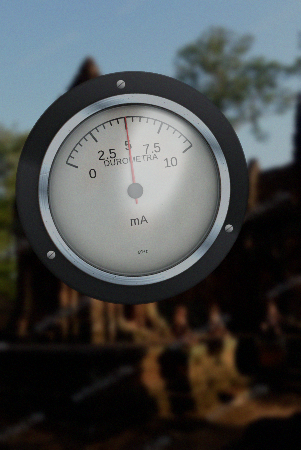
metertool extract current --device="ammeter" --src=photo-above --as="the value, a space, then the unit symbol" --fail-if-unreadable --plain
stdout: 5 mA
